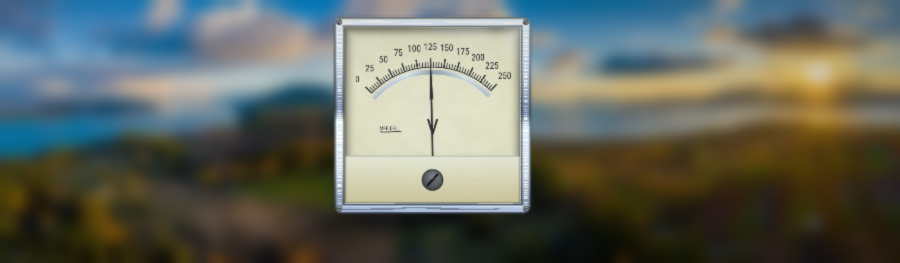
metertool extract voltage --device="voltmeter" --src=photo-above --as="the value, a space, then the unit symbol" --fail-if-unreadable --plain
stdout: 125 V
